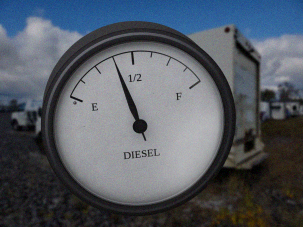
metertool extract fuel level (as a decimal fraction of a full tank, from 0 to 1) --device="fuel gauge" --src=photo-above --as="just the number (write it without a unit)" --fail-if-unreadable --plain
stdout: 0.375
